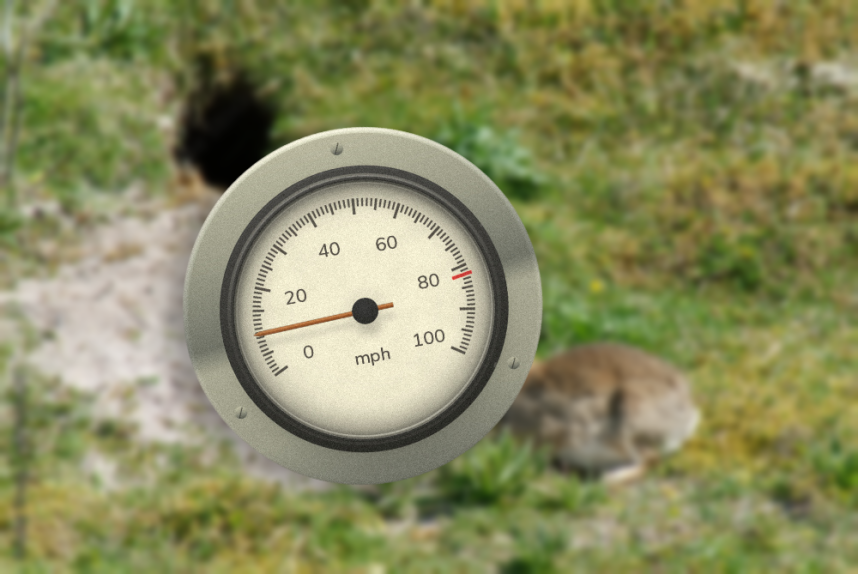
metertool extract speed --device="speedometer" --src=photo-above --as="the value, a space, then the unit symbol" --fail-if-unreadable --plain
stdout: 10 mph
